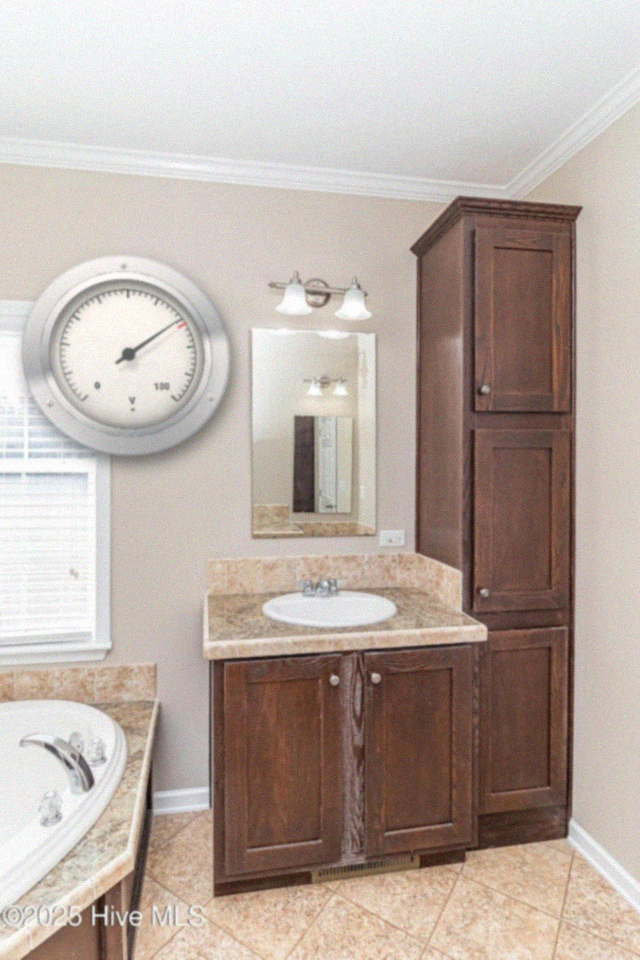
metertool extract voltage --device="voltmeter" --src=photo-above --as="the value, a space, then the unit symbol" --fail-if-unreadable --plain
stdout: 70 V
